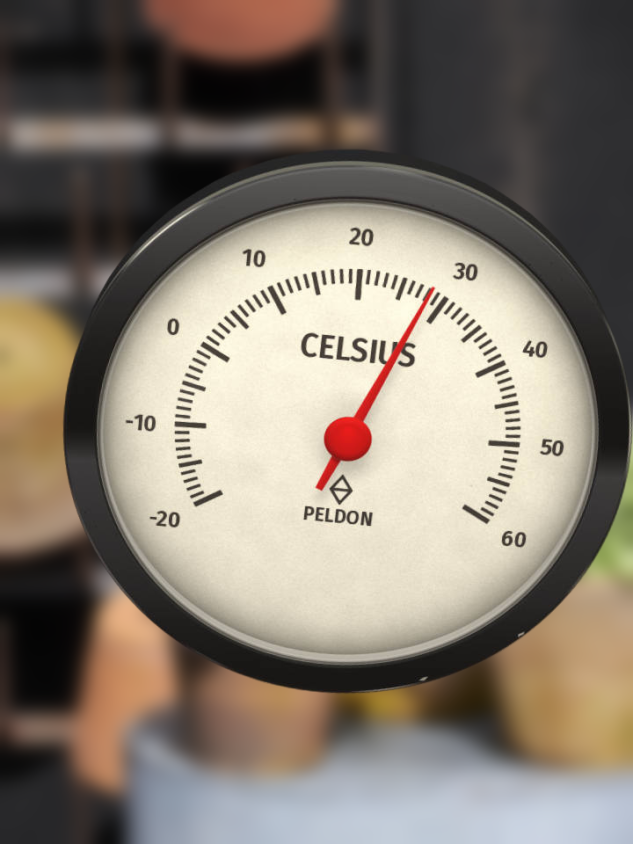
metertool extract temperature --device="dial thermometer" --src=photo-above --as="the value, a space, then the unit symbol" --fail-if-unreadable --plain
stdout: 28 °C
